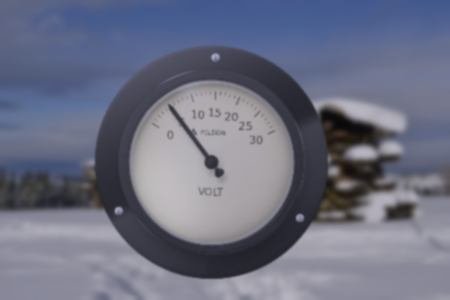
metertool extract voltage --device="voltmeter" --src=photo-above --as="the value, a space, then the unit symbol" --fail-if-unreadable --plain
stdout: 5 V
